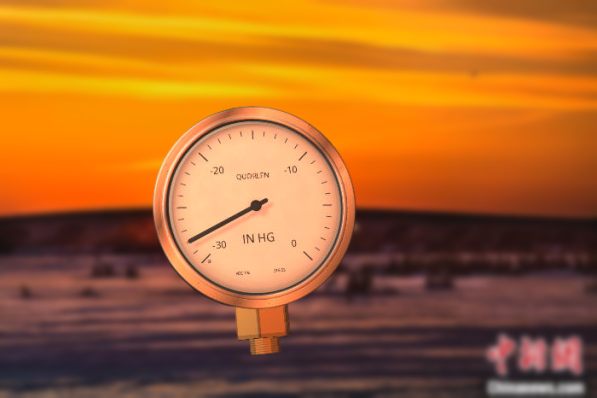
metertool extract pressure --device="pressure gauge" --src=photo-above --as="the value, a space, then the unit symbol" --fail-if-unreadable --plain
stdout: -28 inHg
